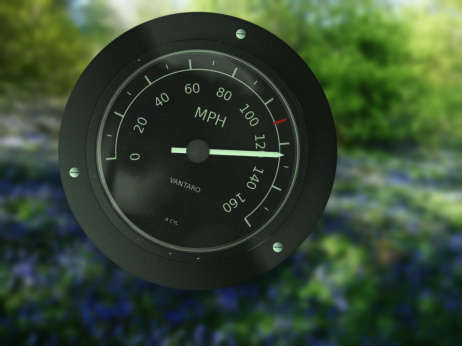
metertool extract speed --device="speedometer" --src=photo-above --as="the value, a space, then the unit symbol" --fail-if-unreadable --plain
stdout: 125 mph
